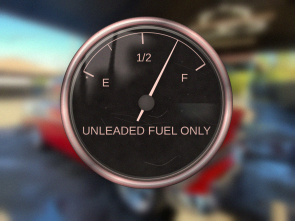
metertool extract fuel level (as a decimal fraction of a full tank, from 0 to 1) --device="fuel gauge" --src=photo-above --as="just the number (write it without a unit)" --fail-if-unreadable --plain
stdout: 0.75
